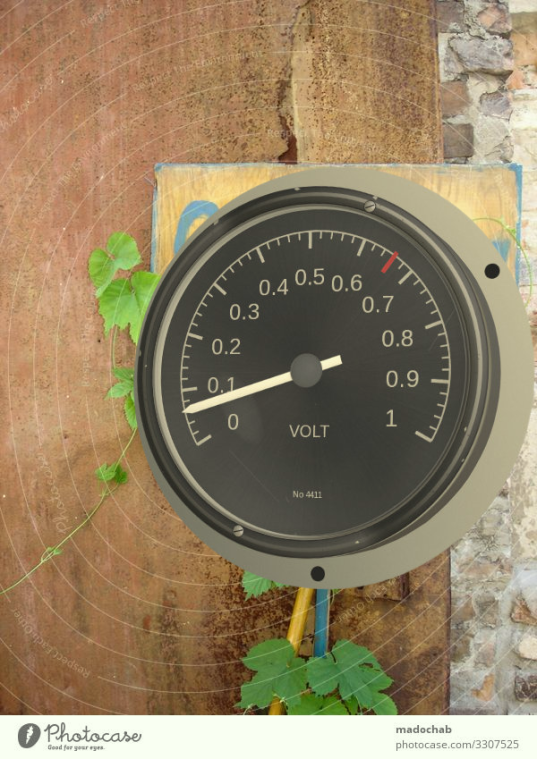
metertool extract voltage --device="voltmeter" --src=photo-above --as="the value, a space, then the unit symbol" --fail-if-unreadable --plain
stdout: 0.06 V
